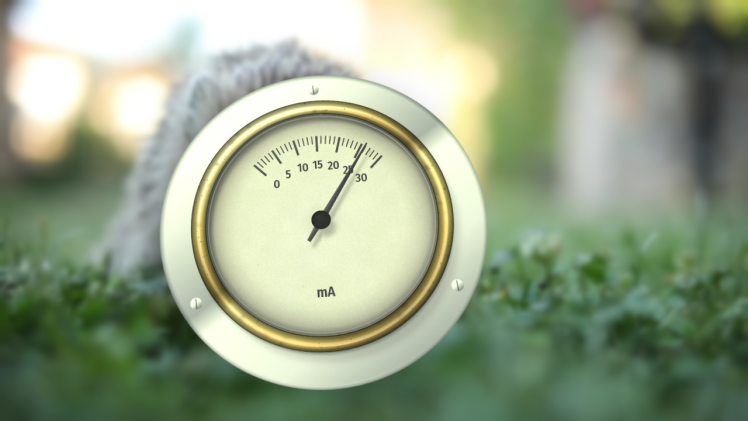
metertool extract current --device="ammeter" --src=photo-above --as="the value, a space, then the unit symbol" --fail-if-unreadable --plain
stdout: 26 mA
